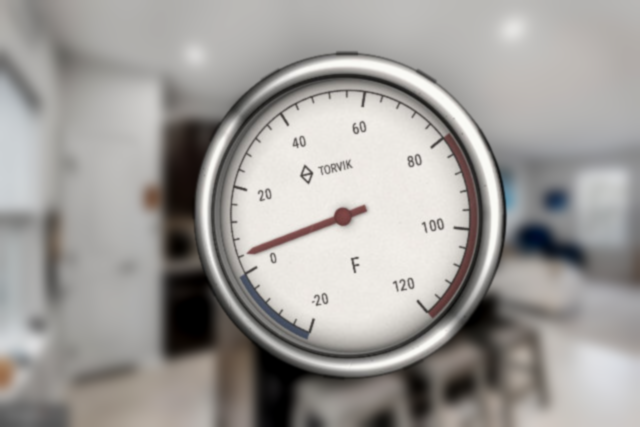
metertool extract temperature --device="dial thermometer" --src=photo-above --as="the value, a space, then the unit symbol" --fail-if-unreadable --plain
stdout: 4 °F
